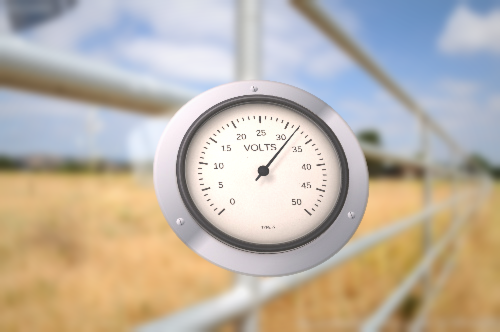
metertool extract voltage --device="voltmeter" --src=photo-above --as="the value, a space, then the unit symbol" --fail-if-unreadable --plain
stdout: 32 V
